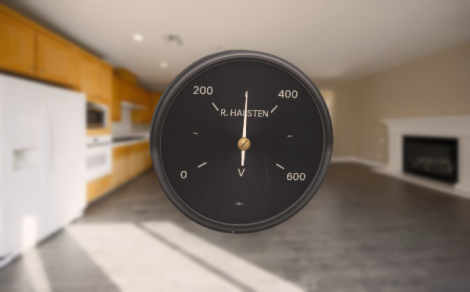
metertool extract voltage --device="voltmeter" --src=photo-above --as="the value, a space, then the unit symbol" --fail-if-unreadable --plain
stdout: 300 V
